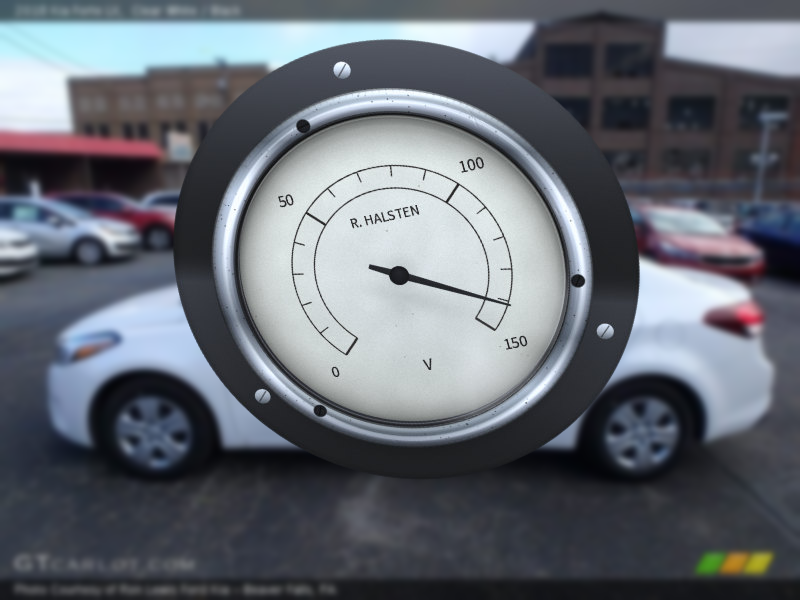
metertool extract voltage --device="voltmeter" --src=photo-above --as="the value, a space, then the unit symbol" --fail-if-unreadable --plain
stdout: 140 V
